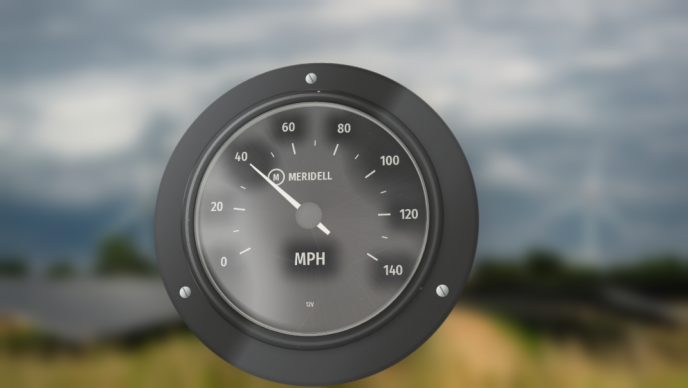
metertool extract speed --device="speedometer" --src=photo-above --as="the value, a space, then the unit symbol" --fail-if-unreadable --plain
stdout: 40 mph
